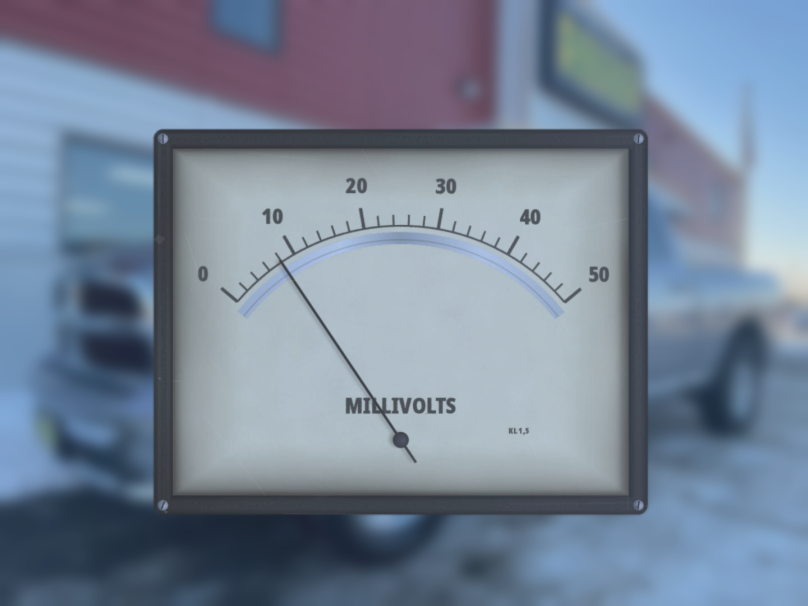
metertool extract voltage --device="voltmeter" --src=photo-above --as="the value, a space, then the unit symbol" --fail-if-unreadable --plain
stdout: 8 mV
